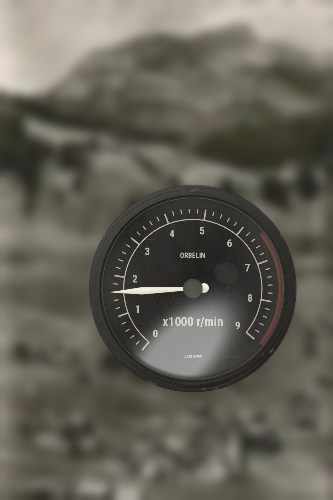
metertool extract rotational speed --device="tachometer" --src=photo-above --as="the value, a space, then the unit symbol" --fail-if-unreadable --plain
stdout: 1600 rpm
